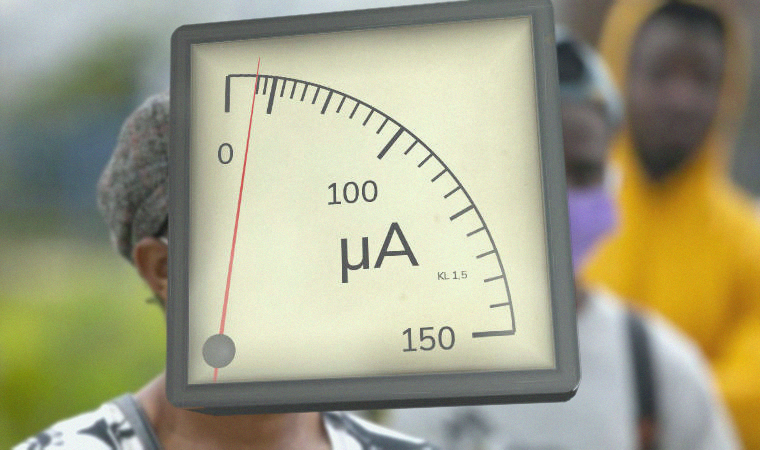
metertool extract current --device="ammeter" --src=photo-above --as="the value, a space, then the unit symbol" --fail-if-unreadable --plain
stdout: 40 µA
